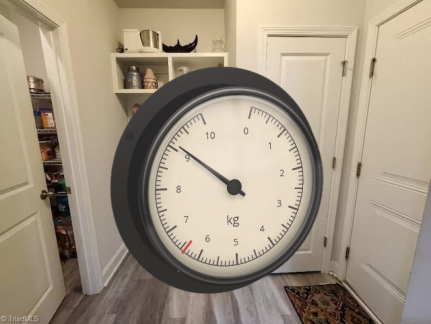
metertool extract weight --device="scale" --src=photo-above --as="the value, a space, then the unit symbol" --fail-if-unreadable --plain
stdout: 9.1 kg
